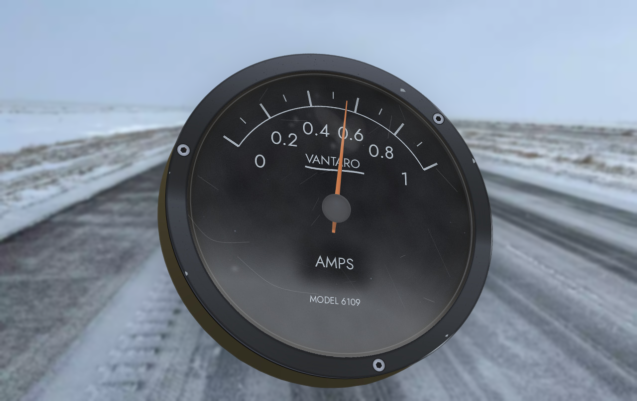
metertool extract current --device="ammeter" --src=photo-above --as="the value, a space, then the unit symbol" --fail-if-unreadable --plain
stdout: 0.55 A
